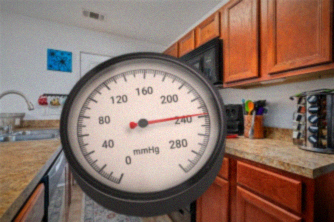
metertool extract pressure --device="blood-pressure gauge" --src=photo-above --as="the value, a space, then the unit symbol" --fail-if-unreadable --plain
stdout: 240 mmHg
